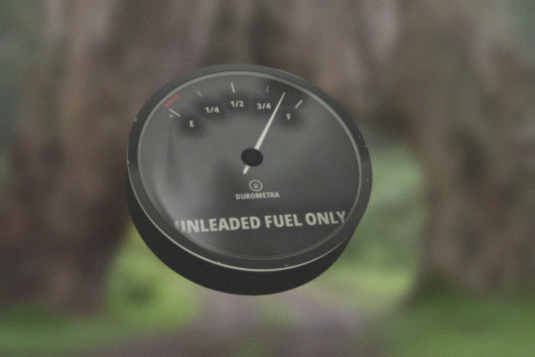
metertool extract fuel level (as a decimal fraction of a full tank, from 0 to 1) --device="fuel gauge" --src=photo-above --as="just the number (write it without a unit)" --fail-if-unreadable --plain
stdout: 0.875
